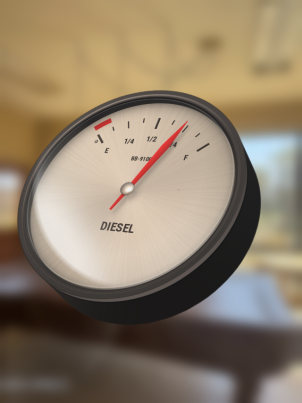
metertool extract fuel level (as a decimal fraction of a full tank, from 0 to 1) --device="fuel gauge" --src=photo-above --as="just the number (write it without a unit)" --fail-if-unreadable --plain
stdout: 0.75
